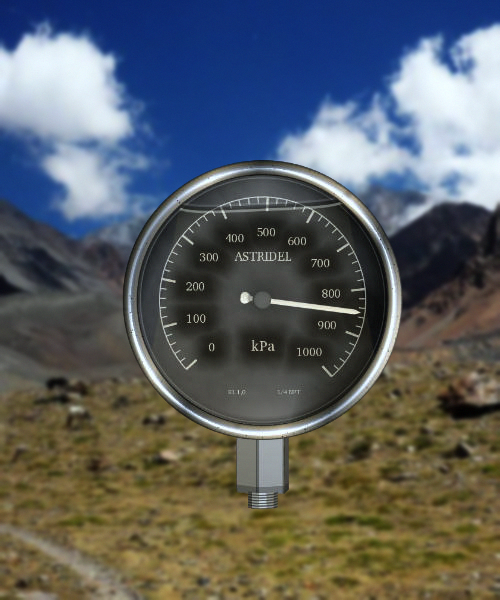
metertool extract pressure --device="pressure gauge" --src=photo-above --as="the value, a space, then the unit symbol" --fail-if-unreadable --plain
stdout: 850 kPa
